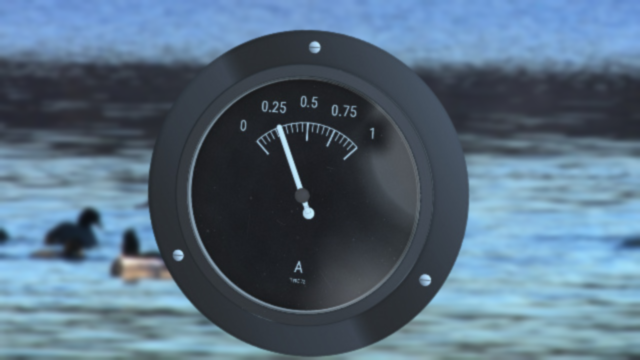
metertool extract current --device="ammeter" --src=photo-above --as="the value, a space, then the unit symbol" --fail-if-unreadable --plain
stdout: 0.25 A
